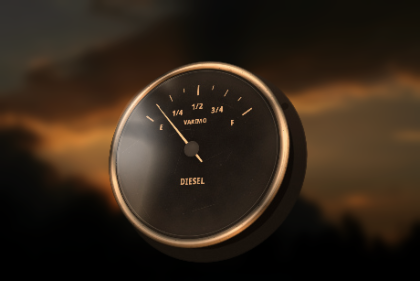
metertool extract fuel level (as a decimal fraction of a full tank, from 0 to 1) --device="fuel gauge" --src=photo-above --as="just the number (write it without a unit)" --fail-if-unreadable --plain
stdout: 0.125
